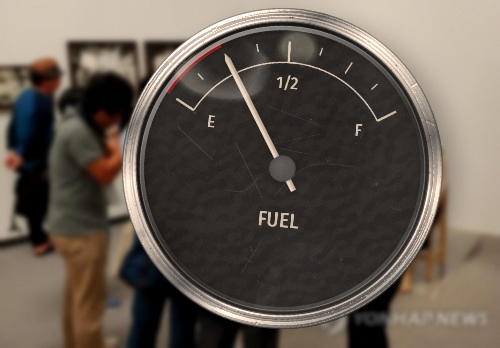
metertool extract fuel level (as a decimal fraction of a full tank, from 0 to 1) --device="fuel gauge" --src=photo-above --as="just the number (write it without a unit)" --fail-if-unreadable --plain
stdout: 0.25
